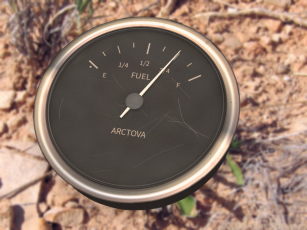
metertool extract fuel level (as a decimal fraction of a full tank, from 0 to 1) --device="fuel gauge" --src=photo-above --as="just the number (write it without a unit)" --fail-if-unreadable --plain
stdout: 0.75
